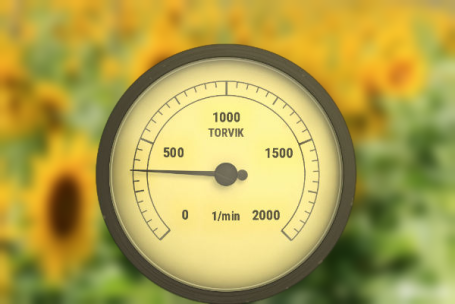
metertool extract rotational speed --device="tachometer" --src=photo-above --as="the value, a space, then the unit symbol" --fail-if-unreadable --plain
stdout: 350 rpm
